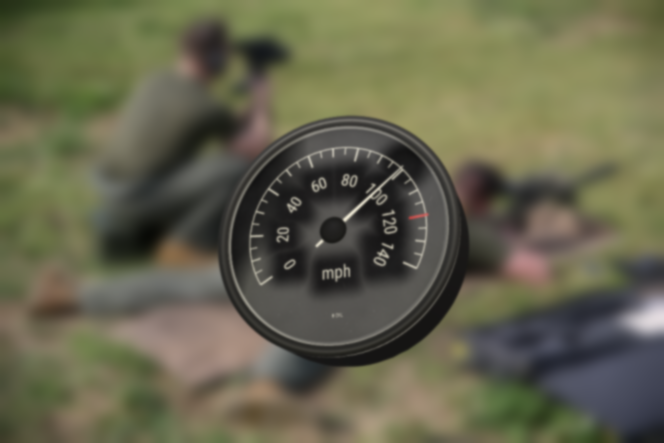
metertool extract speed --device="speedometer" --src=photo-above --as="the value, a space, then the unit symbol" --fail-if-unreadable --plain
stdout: 100 mph
